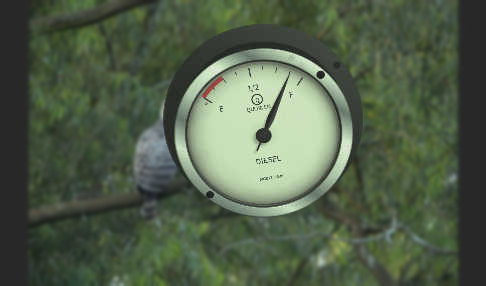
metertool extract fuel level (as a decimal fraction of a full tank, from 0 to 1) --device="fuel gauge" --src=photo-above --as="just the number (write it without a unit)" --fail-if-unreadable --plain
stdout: 0.875
